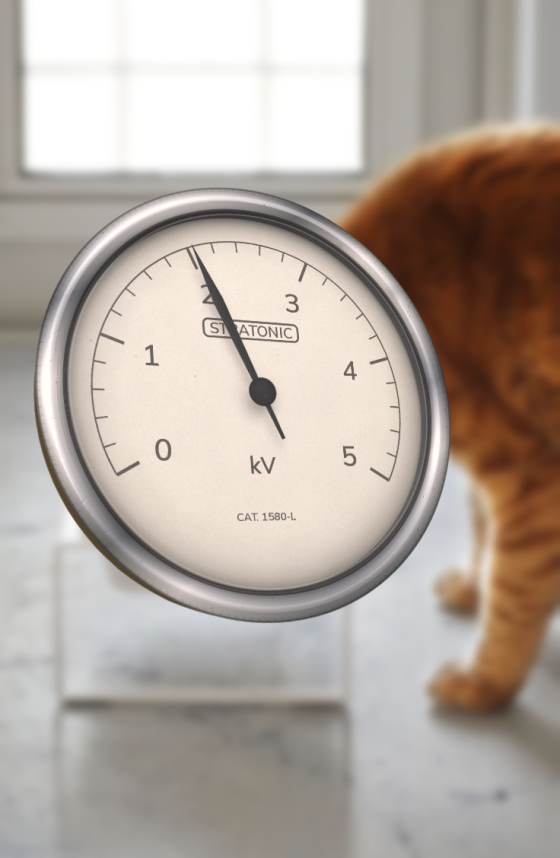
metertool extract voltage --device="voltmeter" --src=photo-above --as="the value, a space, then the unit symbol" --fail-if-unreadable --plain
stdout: 2 kV
